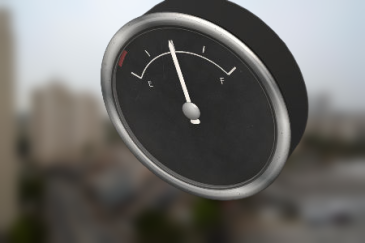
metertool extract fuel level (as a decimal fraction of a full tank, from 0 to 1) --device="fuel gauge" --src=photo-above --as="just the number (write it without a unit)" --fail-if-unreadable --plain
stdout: 0.5
